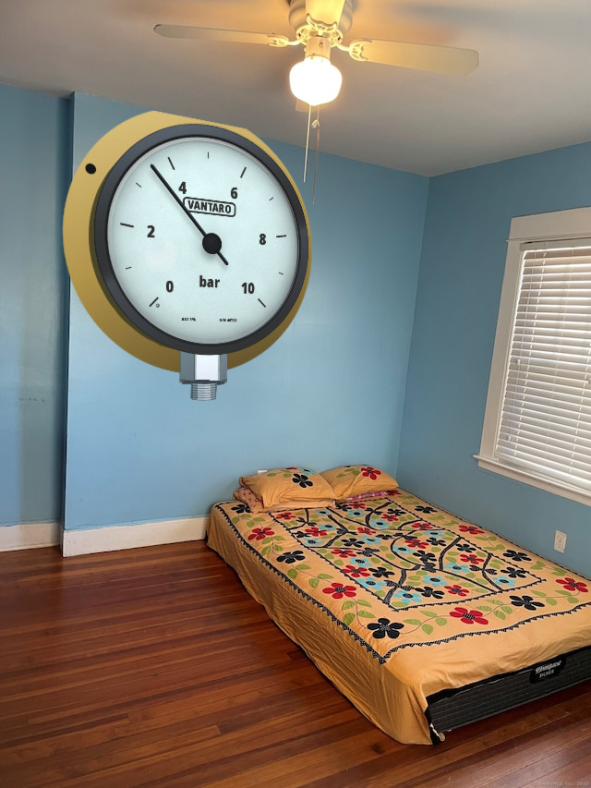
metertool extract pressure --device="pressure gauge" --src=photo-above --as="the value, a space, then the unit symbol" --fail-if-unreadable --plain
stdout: 3.5 bar
